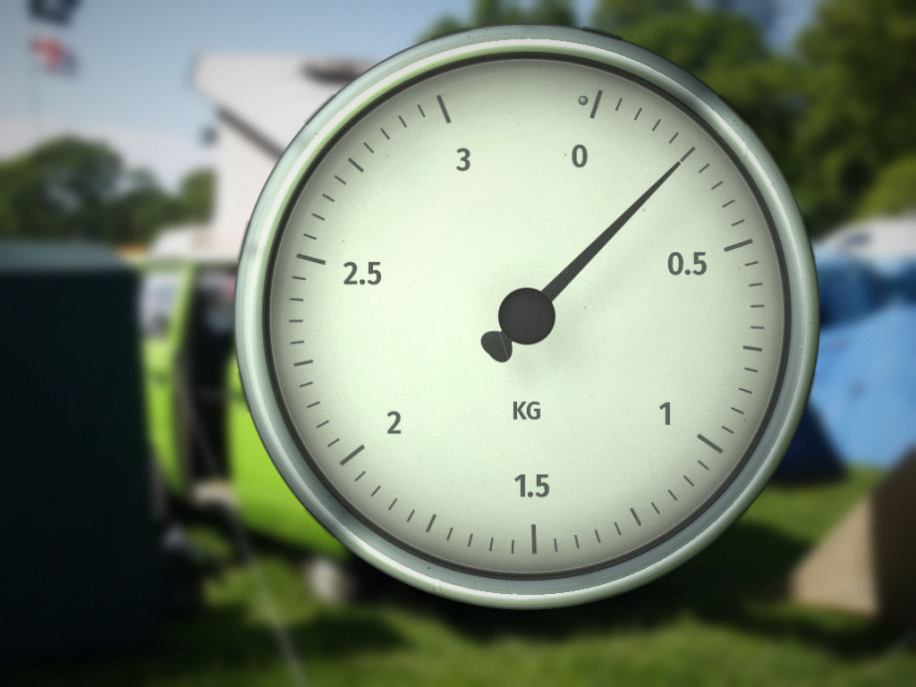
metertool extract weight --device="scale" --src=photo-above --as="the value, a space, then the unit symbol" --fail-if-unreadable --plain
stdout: 0.25 kg
